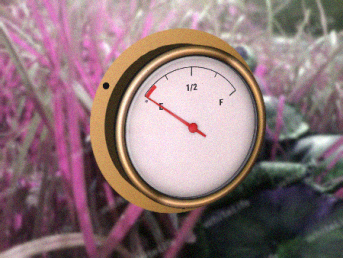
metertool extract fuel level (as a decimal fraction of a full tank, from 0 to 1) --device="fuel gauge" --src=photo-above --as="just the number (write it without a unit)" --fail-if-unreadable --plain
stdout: 0
